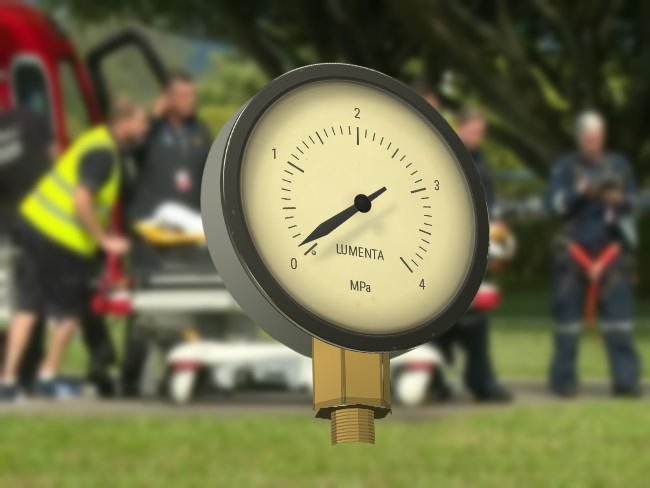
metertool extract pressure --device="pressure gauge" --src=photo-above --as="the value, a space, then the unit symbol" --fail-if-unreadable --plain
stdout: 0.1 MPa
